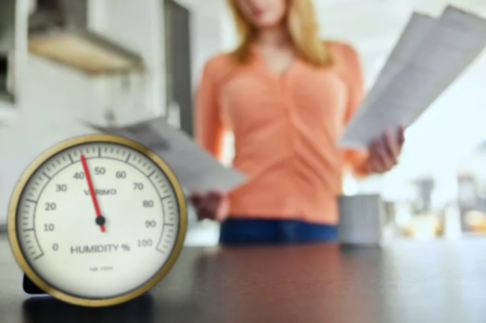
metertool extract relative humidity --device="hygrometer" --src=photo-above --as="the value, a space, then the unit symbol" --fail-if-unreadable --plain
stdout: 44 %
